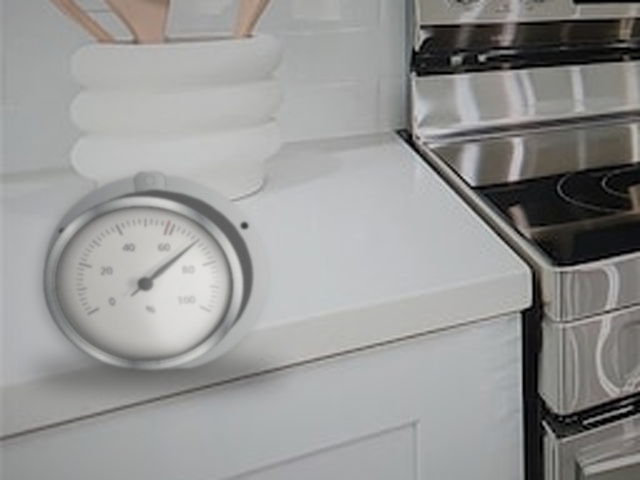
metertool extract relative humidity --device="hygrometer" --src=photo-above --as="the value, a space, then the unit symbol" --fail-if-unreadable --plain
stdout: 70 %
